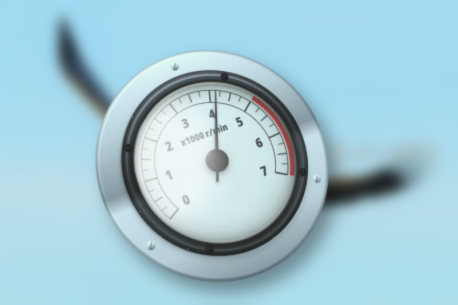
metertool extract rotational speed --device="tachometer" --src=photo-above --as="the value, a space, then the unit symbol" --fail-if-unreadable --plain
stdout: 4125 rpm
